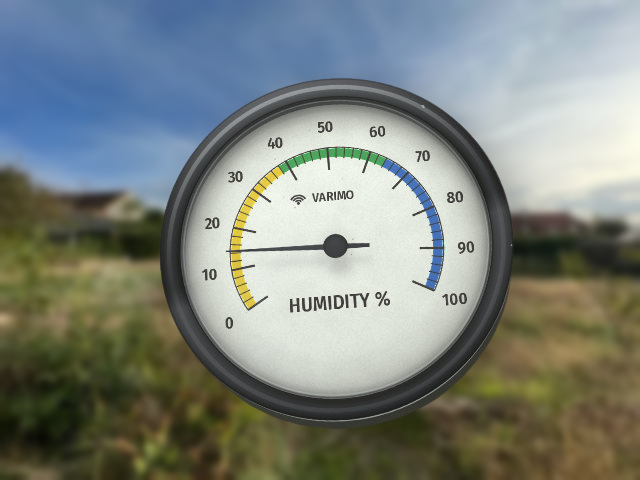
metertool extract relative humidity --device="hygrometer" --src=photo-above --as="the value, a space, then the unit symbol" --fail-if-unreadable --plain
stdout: 14 %
